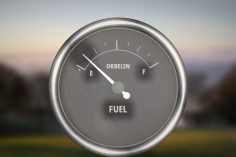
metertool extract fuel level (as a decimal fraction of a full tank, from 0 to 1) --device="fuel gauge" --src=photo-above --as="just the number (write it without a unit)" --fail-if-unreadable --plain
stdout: 0.125
